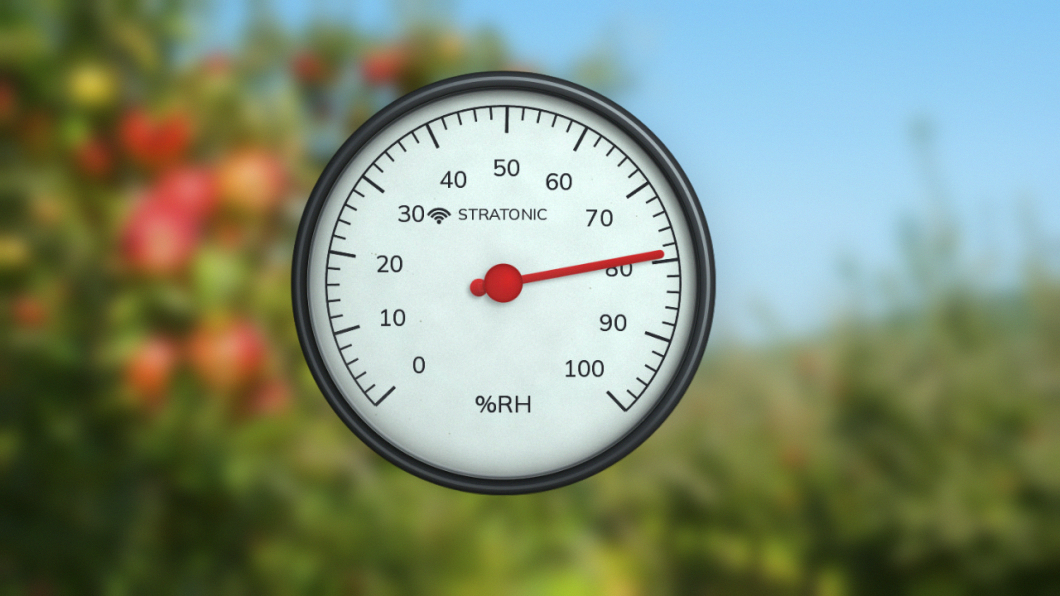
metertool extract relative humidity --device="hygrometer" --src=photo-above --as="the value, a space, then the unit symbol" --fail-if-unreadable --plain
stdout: 79 %
